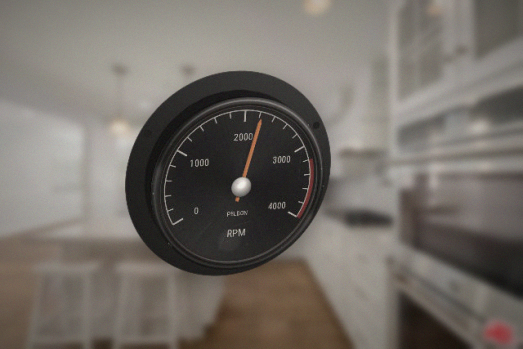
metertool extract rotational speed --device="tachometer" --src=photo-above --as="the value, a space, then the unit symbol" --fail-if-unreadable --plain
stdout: 2200 rpm
